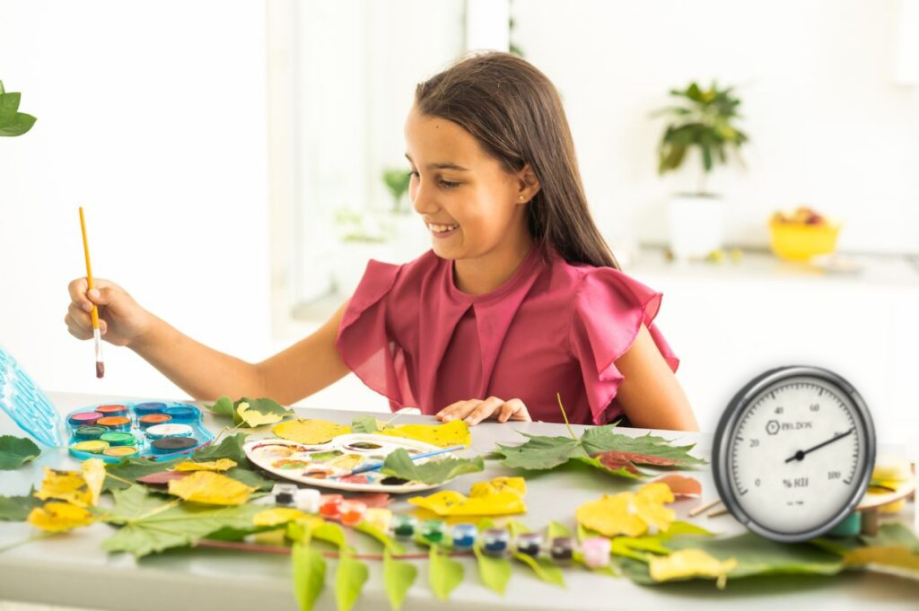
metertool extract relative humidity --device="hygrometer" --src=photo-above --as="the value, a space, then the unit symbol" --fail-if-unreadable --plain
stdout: 80 %
